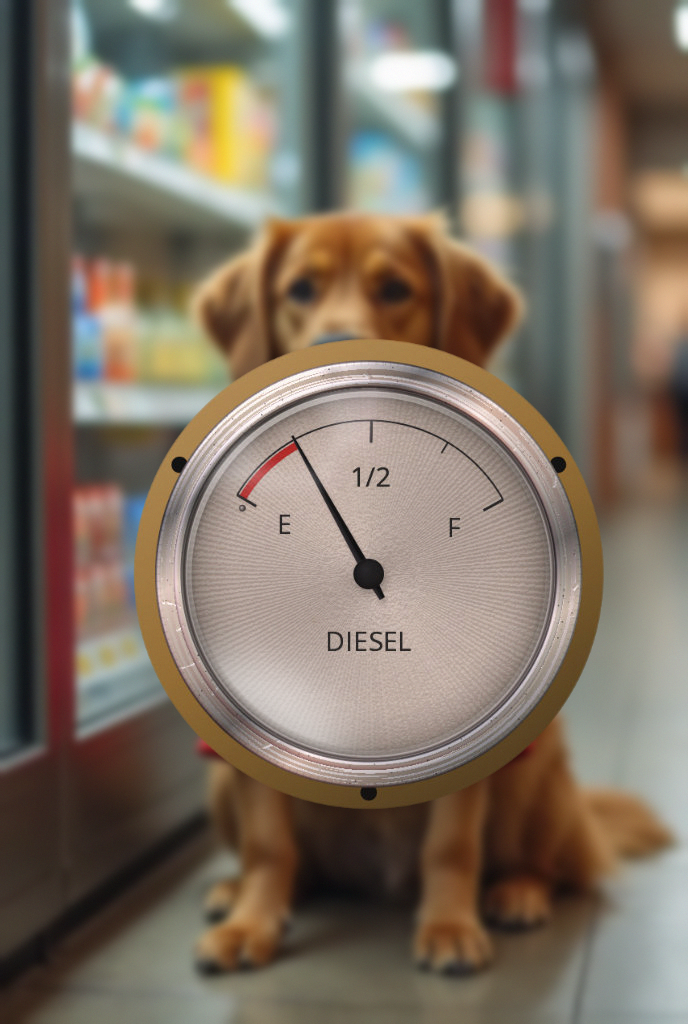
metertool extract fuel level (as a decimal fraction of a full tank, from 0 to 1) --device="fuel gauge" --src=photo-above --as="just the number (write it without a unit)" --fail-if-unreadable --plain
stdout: 0.25
